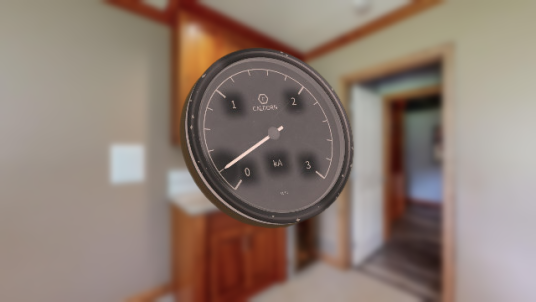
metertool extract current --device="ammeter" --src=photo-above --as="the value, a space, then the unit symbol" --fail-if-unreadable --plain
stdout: 0.2 kA
